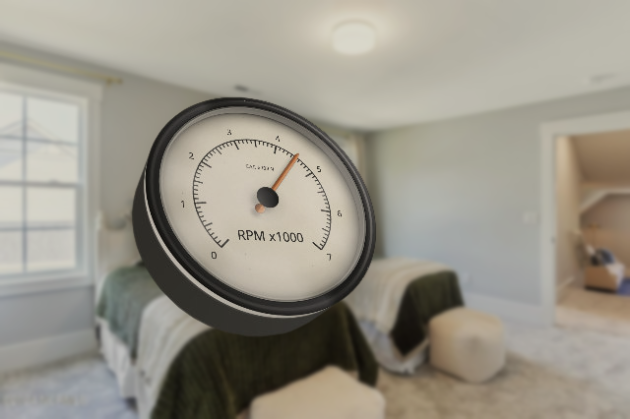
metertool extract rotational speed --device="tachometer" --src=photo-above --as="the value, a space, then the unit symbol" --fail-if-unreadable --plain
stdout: 4500 rpm
